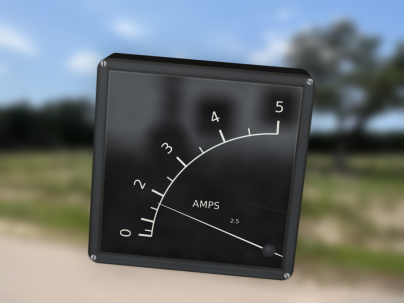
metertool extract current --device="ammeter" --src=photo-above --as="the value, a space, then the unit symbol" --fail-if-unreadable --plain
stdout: 1.75 A
